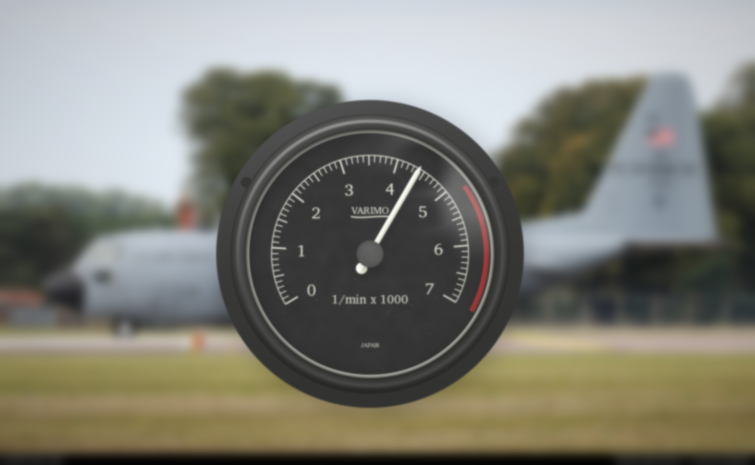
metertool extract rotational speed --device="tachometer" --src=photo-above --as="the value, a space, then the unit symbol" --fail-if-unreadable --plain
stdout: 4400 rpm
